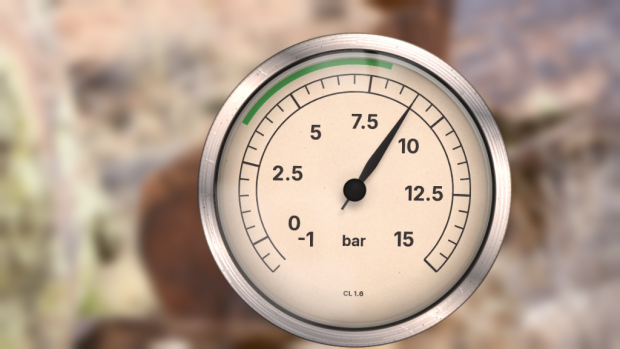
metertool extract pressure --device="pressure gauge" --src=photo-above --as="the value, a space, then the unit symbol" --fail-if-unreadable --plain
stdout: 9 bar
